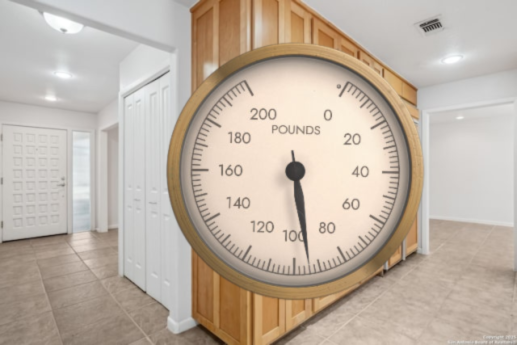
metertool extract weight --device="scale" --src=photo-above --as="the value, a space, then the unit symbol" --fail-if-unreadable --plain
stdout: 94 lb
